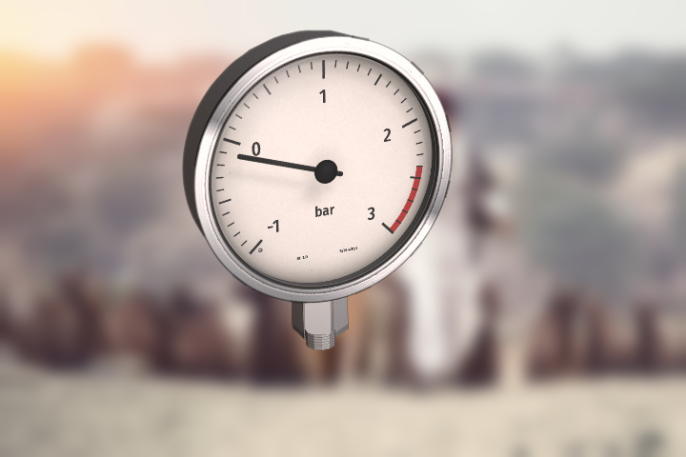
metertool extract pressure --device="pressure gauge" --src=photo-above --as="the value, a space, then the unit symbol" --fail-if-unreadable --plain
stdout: -0.1 bar
